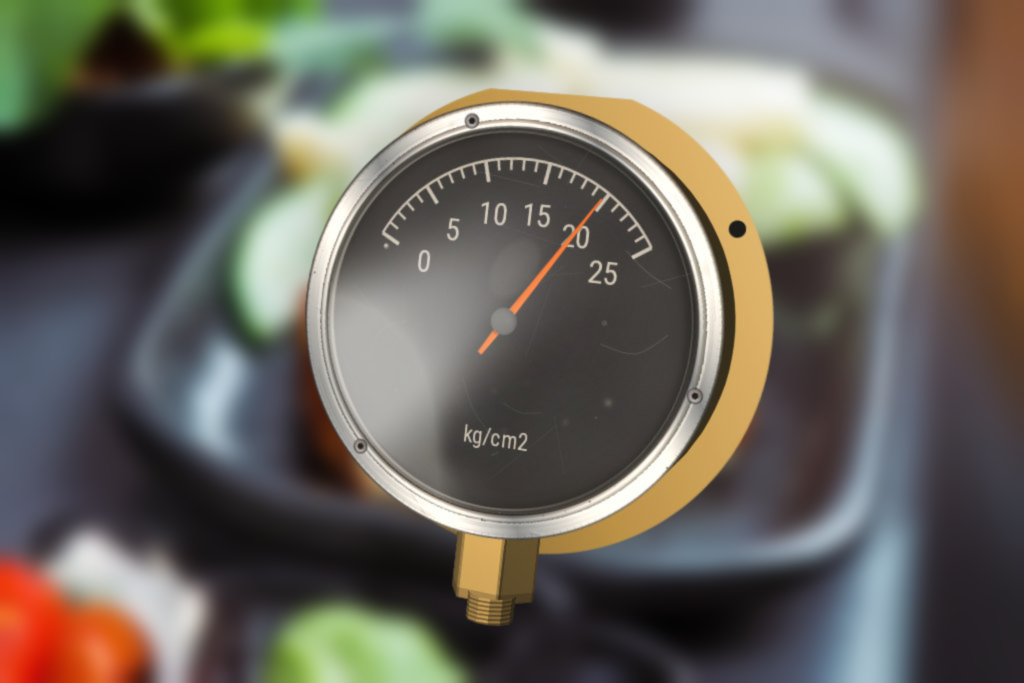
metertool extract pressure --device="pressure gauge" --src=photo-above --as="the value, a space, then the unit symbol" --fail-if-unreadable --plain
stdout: 20 kg/cm²
